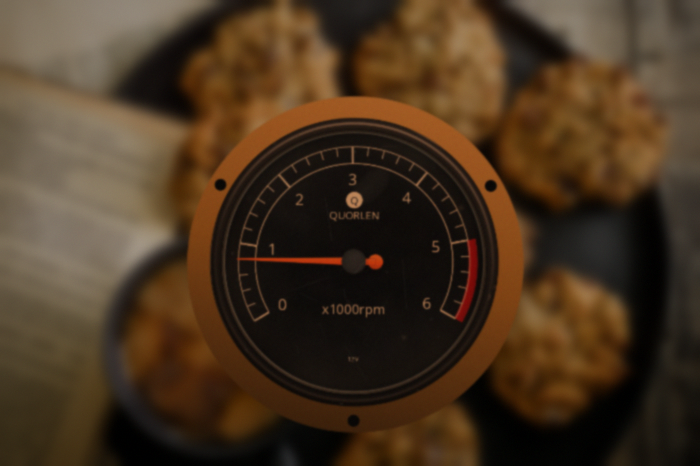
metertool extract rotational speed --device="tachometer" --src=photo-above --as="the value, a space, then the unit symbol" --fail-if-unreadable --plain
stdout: 800 rpm
